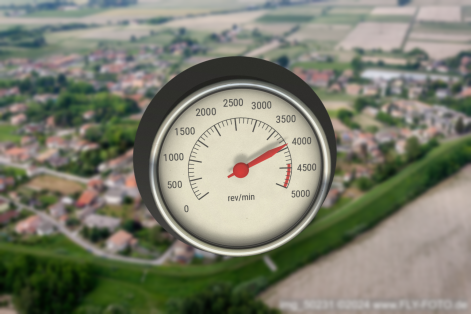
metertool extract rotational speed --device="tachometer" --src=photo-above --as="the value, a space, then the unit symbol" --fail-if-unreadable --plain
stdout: 3900 rpm
